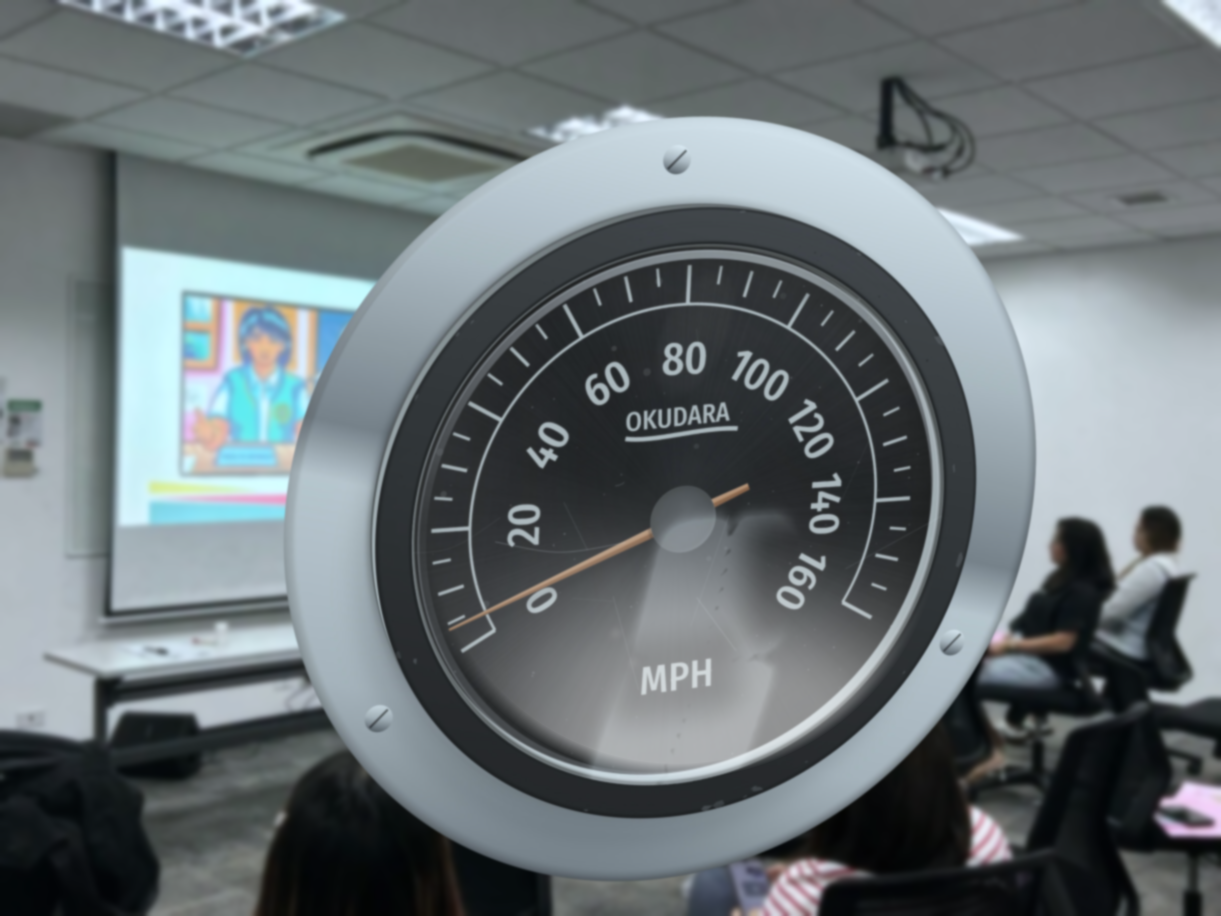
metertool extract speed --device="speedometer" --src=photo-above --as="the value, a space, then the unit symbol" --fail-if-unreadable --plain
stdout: 5 mph
